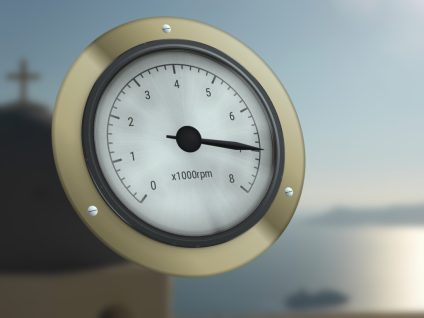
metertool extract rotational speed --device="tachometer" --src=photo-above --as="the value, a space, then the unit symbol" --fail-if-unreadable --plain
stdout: 7000 rpm
